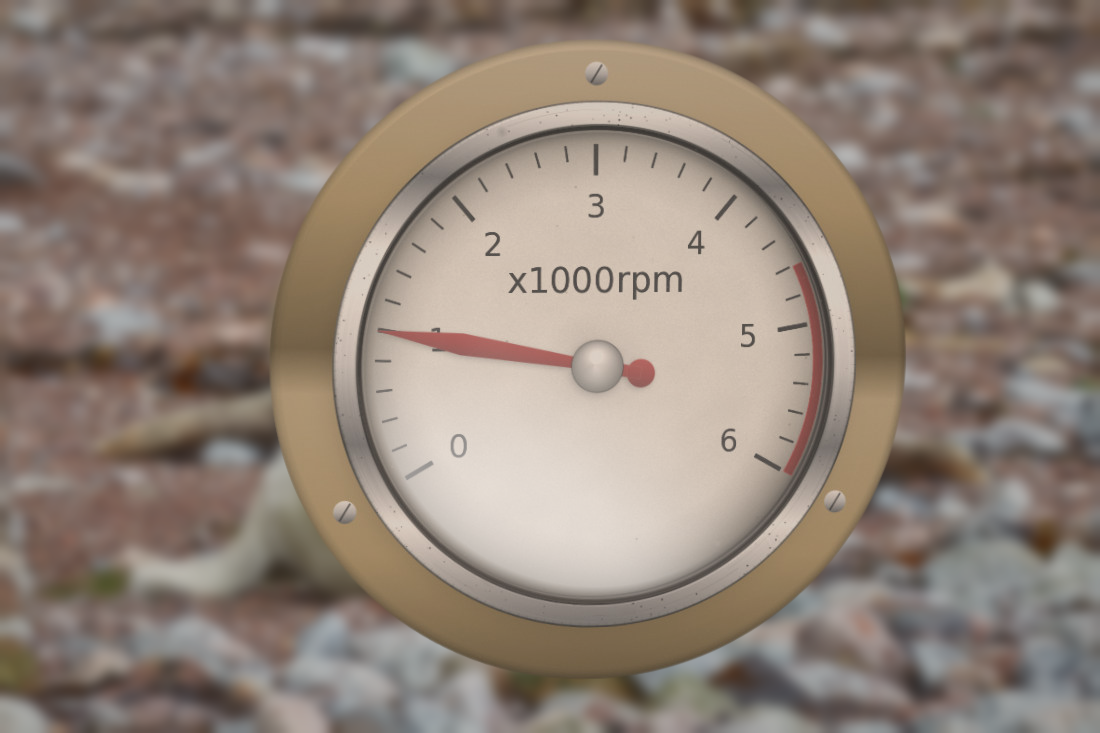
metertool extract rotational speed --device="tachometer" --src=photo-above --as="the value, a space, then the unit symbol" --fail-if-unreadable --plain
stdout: 1000 rpm
